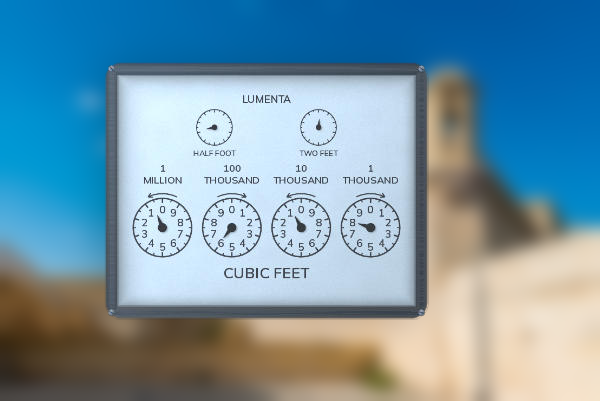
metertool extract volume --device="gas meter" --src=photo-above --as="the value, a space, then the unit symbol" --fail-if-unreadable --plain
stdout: 60800 ft³
